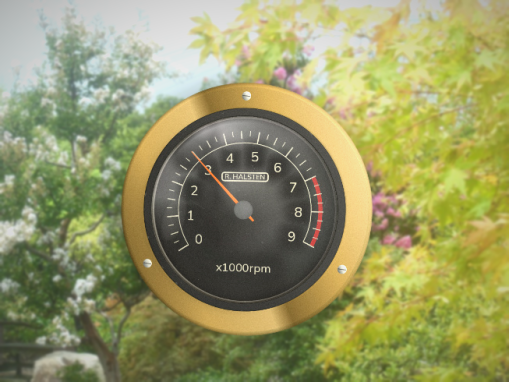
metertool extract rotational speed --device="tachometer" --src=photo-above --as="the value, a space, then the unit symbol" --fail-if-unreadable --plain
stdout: 3000 rpm
